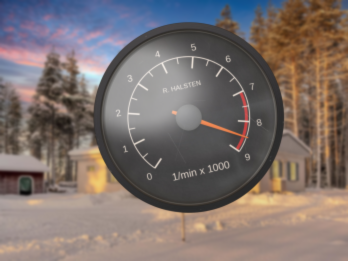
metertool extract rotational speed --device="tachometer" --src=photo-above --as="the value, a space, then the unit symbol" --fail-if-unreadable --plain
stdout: 8500 rpm
